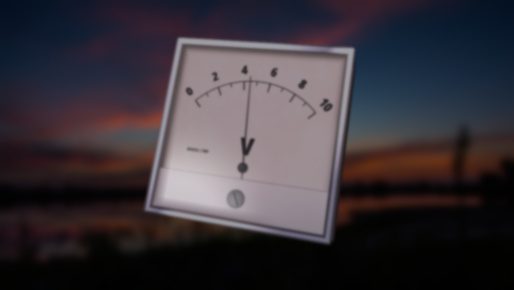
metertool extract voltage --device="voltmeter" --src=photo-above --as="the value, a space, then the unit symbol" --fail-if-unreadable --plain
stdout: 4.5 V
